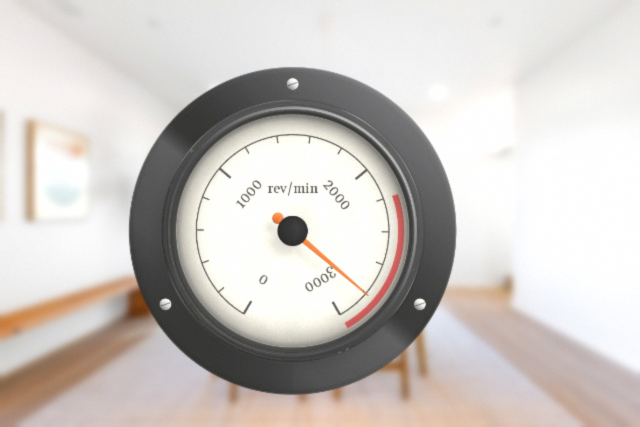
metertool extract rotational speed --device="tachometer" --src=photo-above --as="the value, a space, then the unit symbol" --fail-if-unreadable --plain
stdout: 2800 rpm
